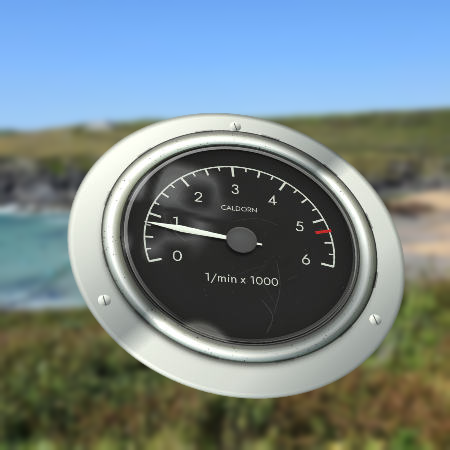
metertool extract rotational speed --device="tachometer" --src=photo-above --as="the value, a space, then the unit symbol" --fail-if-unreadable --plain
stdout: 750 rpm
